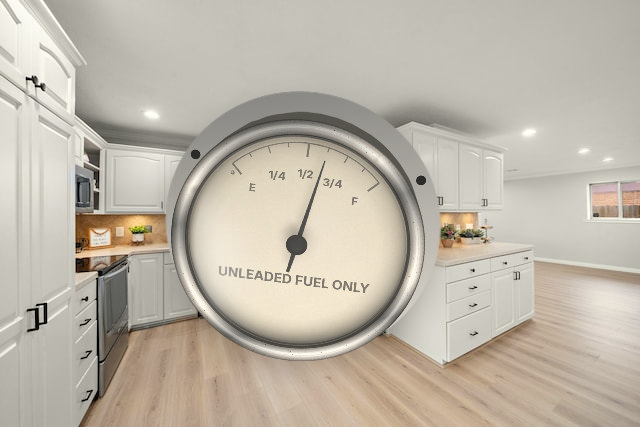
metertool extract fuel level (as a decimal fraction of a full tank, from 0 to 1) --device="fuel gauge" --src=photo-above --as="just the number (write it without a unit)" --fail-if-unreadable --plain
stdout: 0.625
